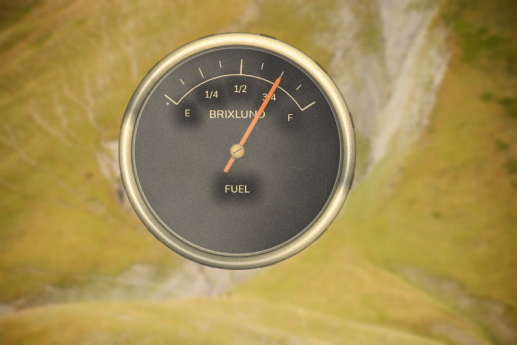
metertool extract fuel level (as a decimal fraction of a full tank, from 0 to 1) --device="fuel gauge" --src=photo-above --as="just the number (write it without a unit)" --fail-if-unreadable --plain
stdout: 0.75
